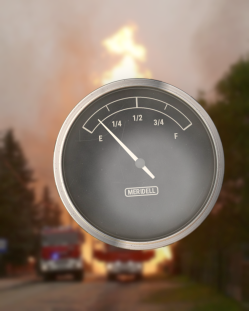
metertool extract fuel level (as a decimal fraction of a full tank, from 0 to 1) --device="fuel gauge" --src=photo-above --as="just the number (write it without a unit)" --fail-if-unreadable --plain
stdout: 0.125
